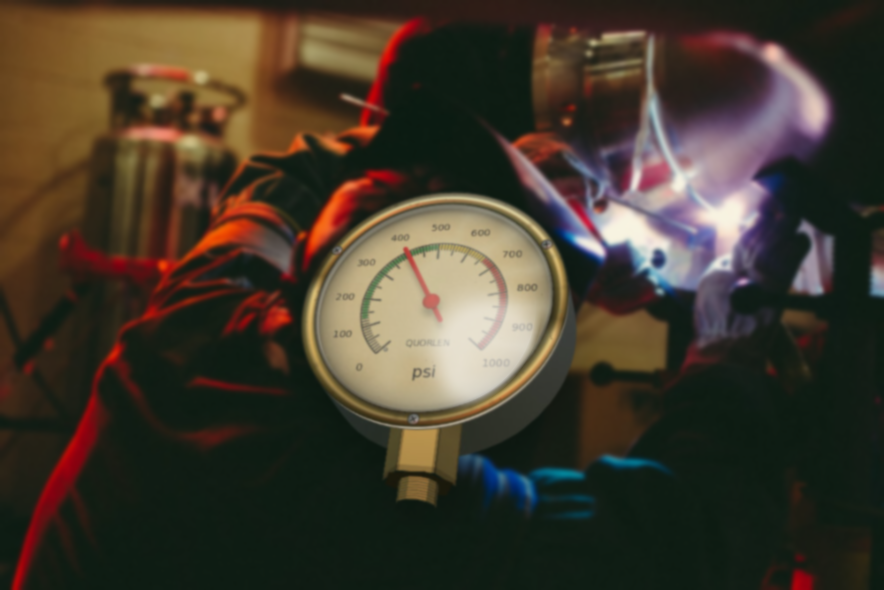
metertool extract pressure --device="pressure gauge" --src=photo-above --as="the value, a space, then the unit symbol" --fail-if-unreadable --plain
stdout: 400 psi
